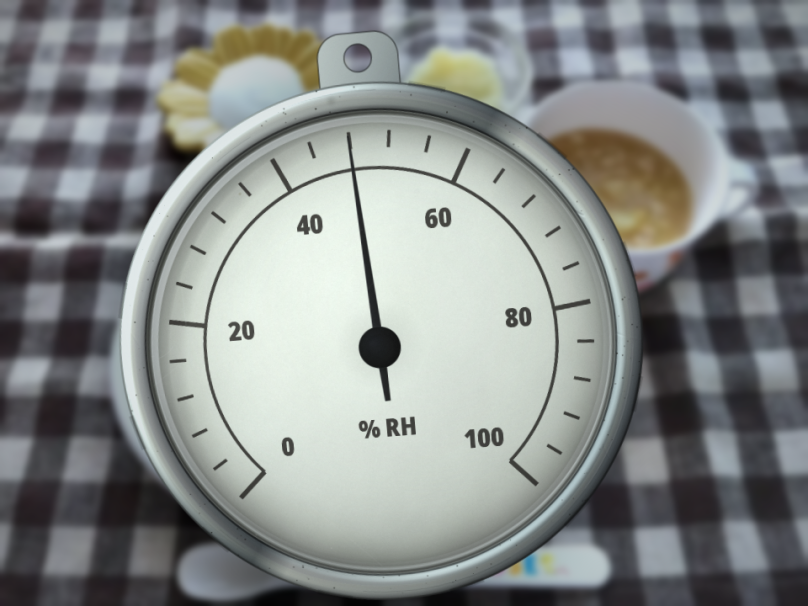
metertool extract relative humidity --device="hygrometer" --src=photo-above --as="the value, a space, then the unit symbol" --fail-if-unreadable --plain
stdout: 48 %
